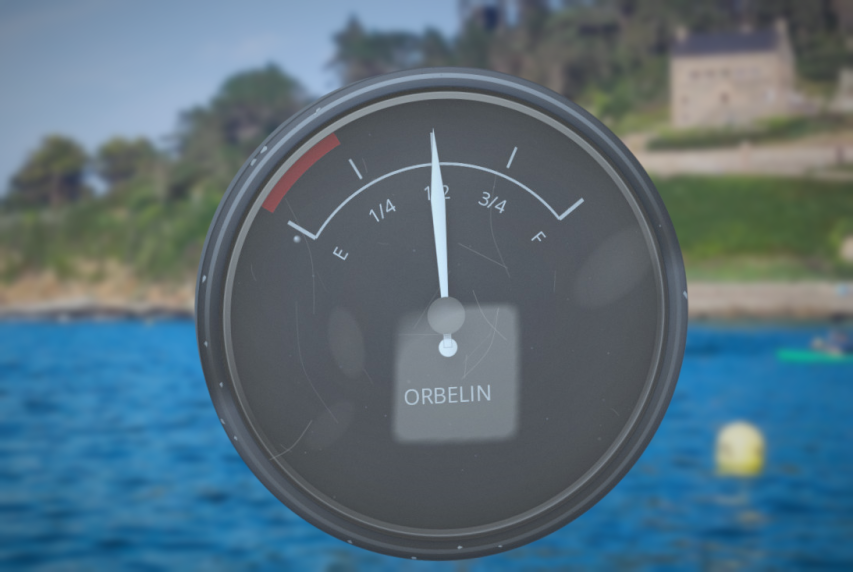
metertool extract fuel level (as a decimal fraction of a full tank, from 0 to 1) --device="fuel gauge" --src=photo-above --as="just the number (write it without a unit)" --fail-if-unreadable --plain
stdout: 0.5
